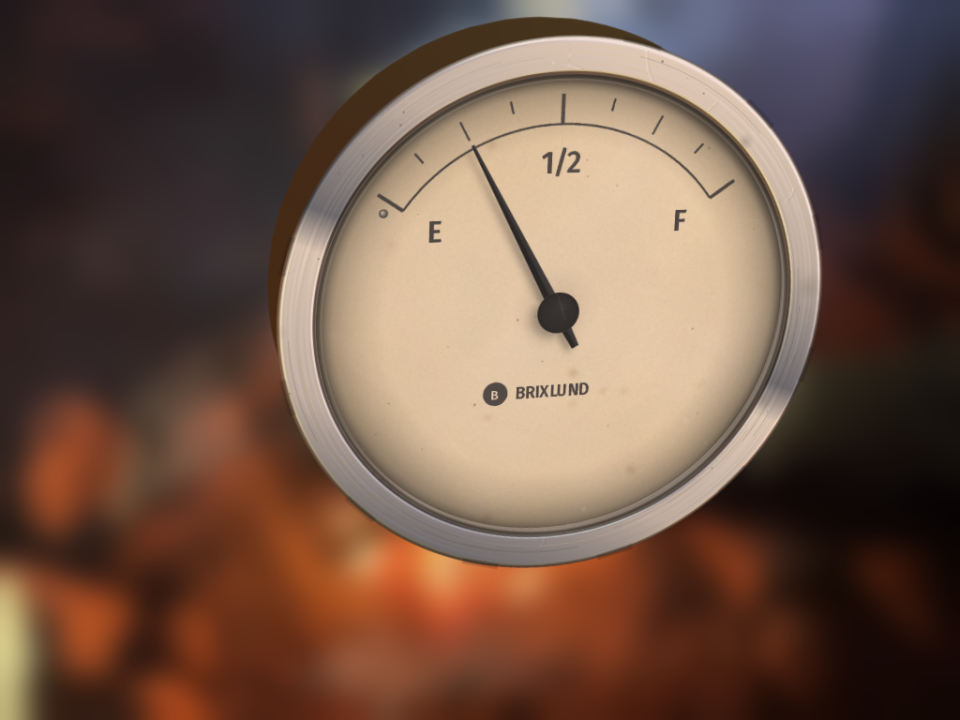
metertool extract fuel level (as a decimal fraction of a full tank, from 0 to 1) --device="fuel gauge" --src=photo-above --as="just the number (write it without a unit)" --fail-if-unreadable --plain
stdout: 0.25
